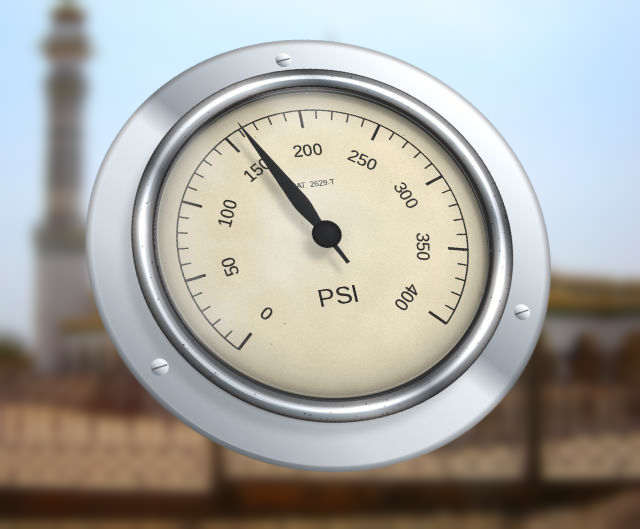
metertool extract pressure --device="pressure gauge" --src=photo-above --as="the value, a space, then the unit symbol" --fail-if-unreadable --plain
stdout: 160 psi
